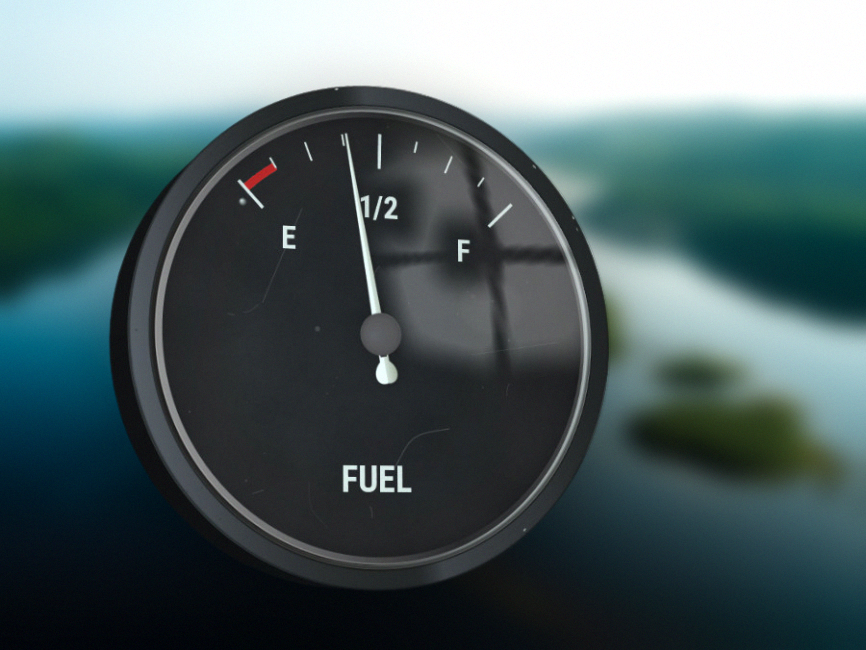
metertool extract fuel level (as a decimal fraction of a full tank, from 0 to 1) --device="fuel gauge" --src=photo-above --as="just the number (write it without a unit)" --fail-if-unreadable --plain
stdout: 0.375
